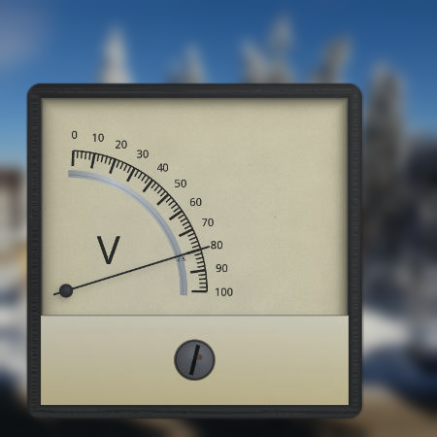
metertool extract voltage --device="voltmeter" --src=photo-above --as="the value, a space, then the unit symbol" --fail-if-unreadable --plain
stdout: 80 V
